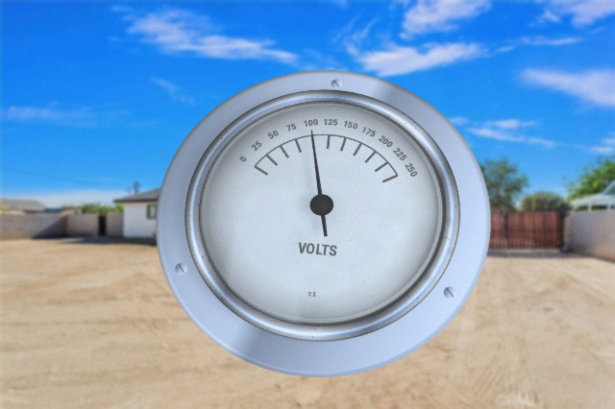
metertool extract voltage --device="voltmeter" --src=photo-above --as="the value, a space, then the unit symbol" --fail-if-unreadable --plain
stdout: 100 V
